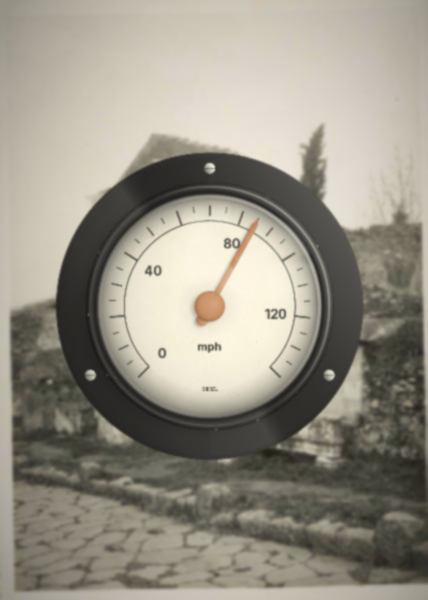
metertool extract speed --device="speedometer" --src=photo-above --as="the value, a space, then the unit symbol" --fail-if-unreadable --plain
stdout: 85 mph
